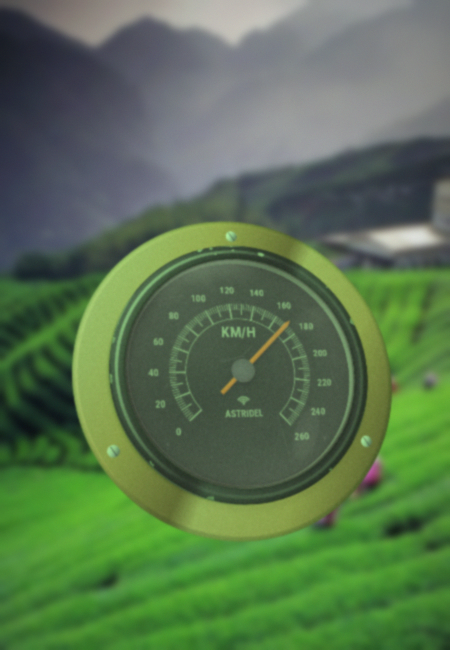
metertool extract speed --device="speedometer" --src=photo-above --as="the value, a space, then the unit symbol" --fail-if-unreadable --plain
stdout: 170 km/h
